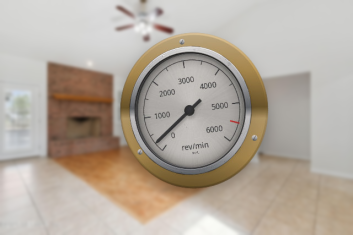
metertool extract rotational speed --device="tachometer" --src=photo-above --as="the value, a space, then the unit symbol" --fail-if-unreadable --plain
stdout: 250 rpm
